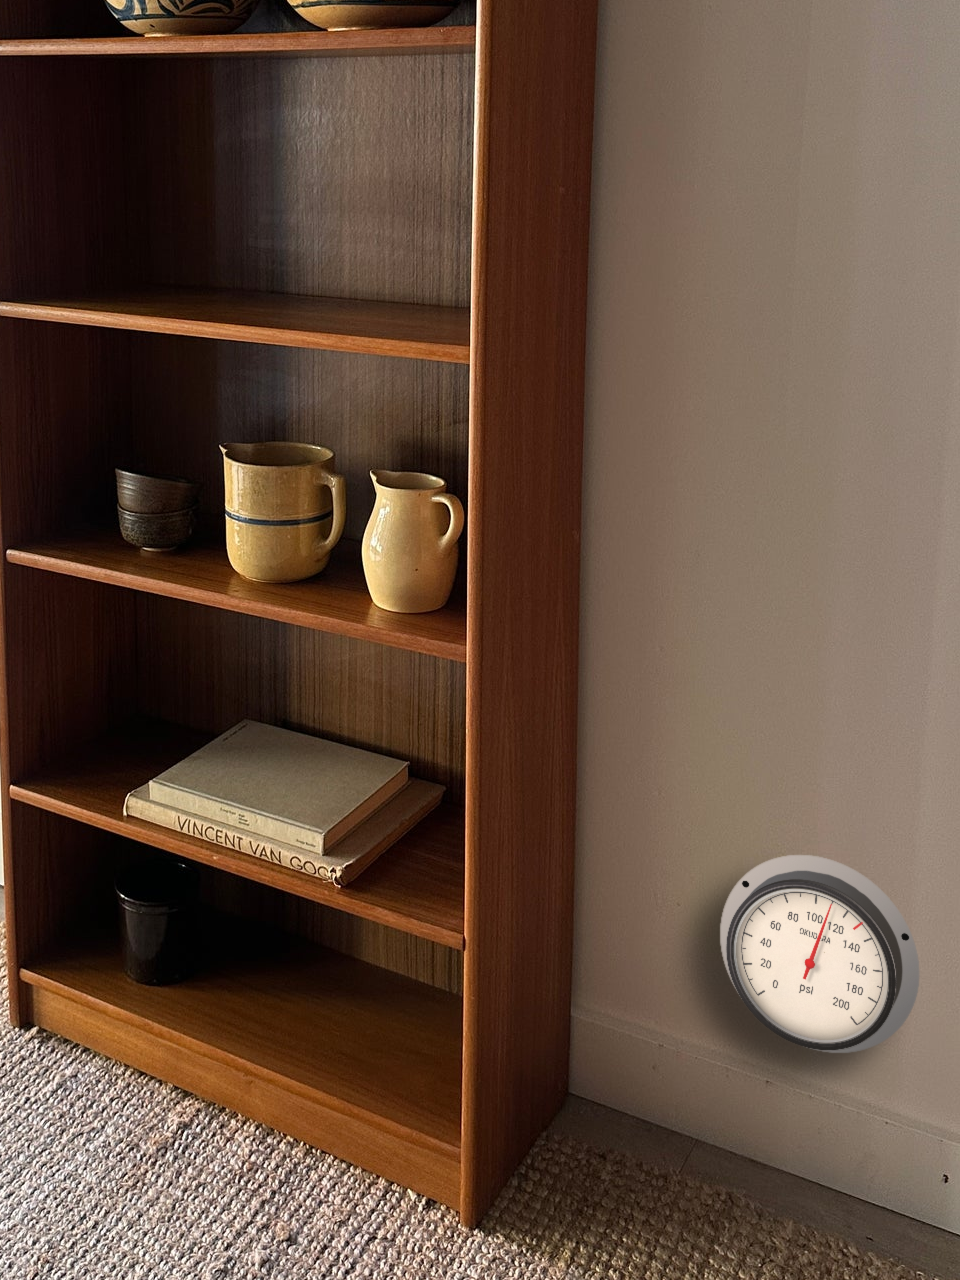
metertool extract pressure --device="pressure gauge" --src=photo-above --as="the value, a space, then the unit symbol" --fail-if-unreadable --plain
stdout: 110 psi
